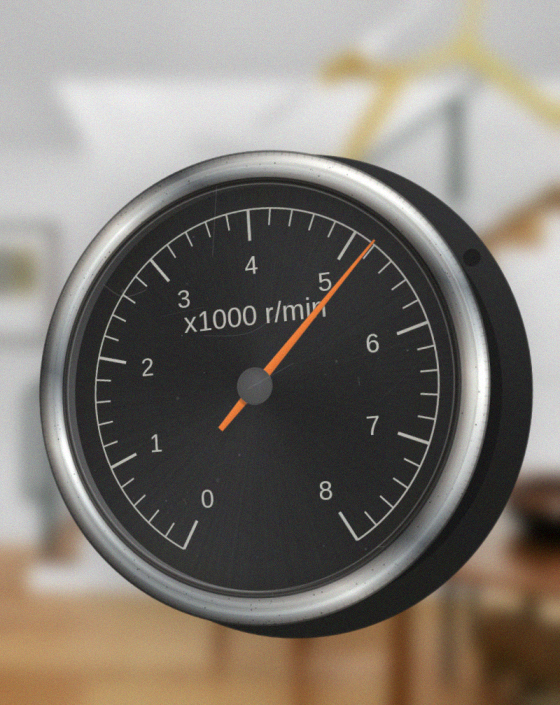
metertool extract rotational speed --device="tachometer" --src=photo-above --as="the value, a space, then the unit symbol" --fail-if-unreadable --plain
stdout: 5200 rpm
